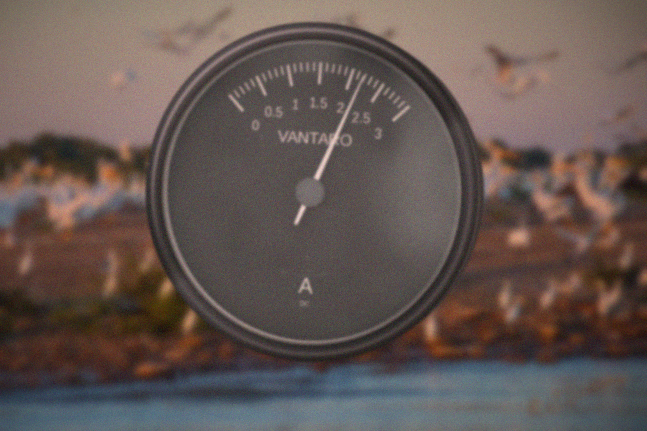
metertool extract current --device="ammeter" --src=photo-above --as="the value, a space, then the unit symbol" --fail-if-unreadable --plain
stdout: 2.2 A
